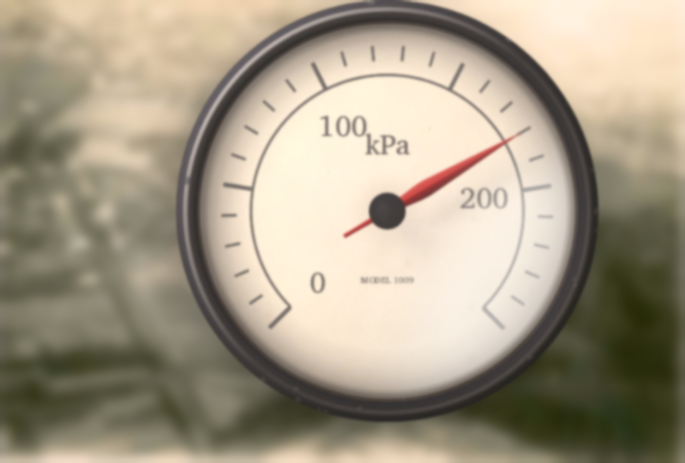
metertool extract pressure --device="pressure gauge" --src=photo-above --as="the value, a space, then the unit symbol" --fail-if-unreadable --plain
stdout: 180 kPa
